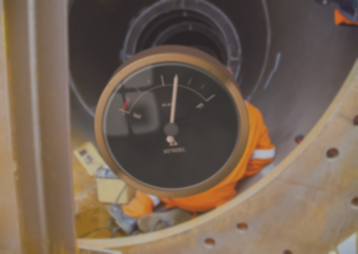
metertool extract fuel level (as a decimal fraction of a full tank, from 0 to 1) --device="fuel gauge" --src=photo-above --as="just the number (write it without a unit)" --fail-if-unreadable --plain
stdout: 0.625
